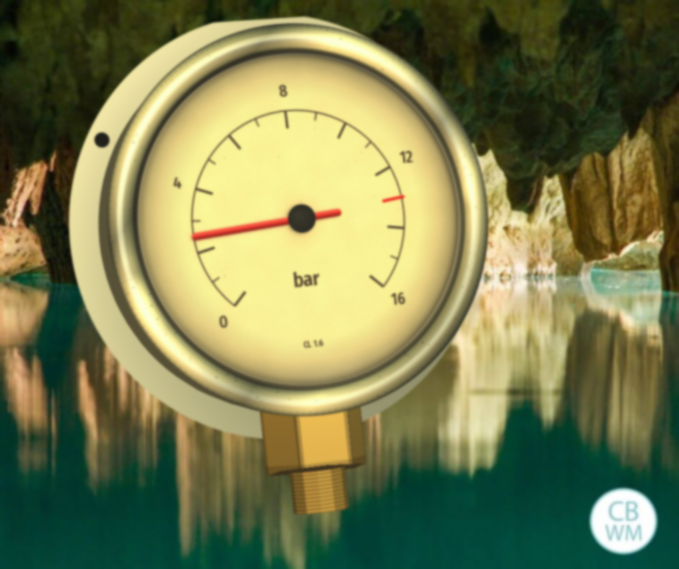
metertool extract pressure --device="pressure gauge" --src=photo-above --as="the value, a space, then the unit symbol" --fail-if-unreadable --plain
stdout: 2.5 bar
